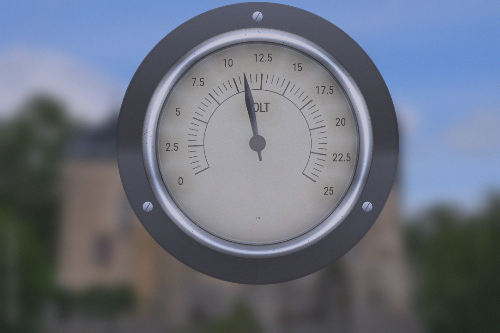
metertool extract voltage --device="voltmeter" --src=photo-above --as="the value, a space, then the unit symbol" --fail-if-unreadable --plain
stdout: 11 V
